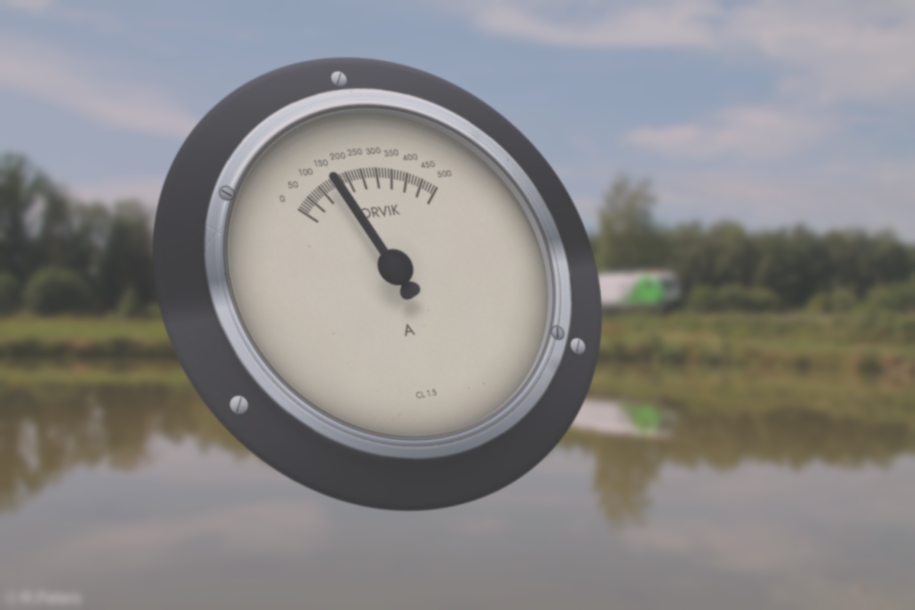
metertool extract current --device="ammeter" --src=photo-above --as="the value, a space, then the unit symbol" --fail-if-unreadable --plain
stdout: 150 A
